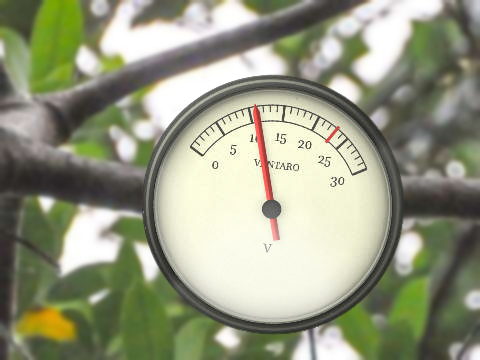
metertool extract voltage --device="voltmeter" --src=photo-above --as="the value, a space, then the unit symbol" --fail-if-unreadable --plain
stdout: 11 V
